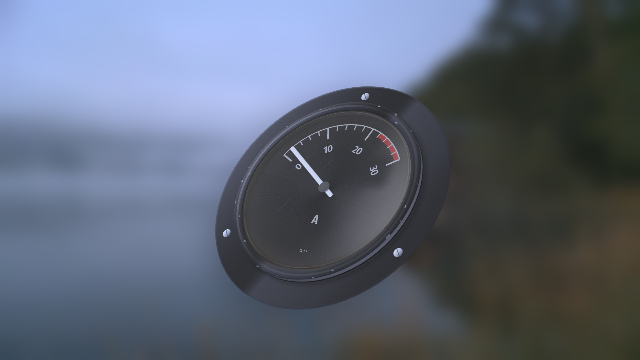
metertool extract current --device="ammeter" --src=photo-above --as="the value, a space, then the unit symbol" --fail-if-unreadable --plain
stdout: 2 A
